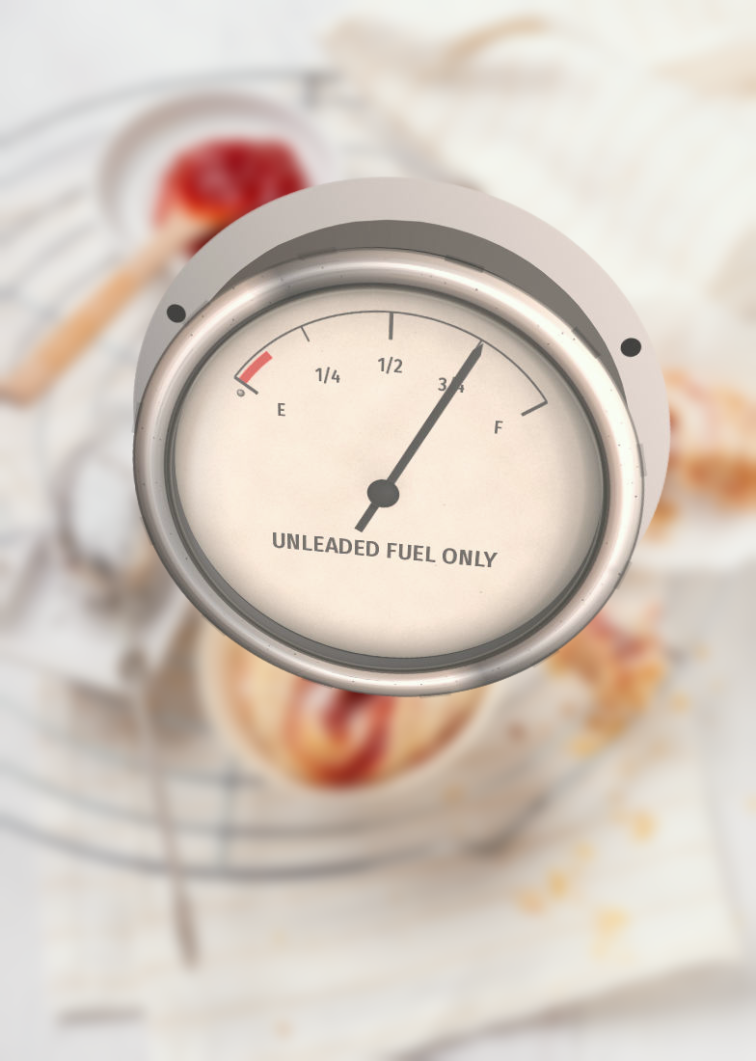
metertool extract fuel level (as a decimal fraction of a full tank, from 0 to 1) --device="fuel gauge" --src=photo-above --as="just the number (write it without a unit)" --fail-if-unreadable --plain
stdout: 0.75
